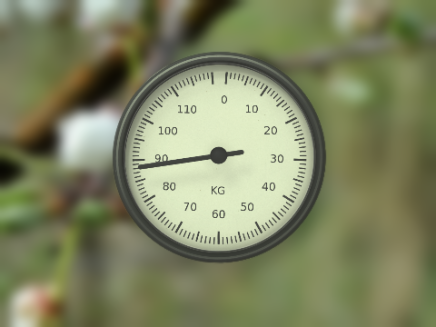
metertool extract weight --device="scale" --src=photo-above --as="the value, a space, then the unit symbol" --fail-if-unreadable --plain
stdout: 88 kg
